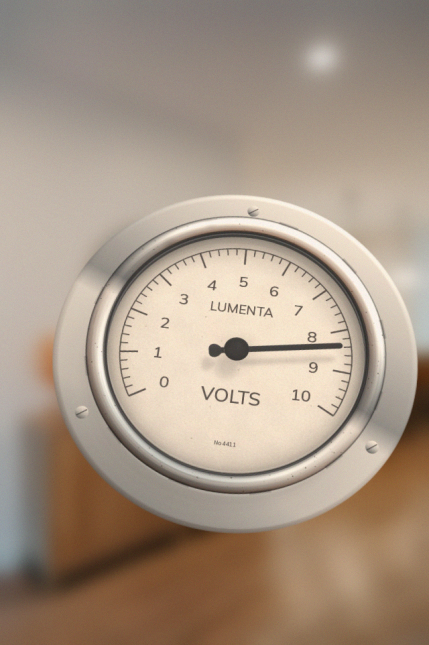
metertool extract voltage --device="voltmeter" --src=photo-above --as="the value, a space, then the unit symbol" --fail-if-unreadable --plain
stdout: 8.4 V
